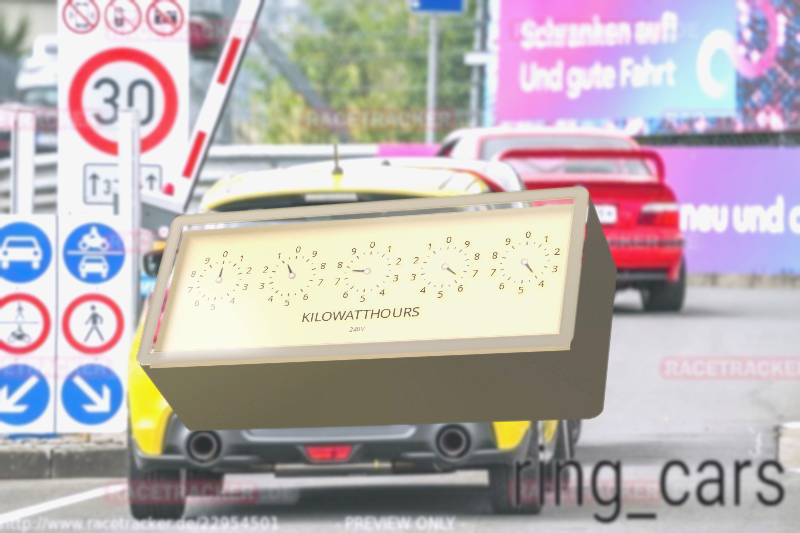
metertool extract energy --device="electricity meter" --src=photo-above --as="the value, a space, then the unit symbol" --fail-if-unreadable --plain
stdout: 764 kWh
